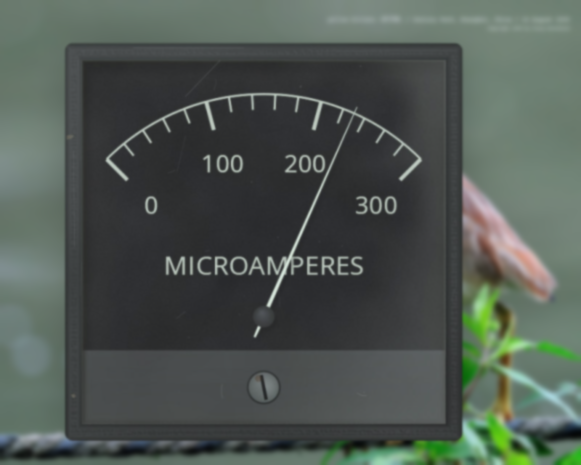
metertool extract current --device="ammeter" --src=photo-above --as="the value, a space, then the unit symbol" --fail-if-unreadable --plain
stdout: 230 µA
